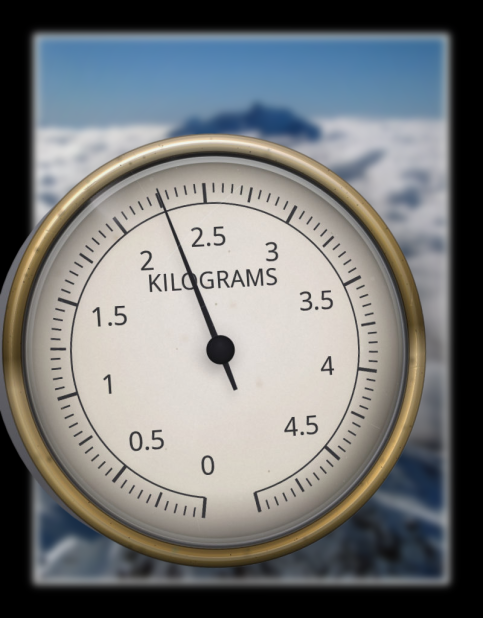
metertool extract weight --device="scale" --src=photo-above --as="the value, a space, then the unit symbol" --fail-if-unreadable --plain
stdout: 2.25 kg
